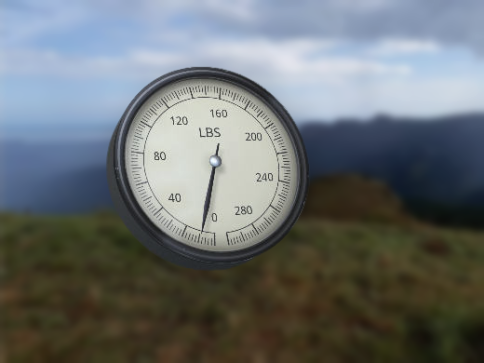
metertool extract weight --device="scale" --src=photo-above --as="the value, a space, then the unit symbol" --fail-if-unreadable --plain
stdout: 10 lb
